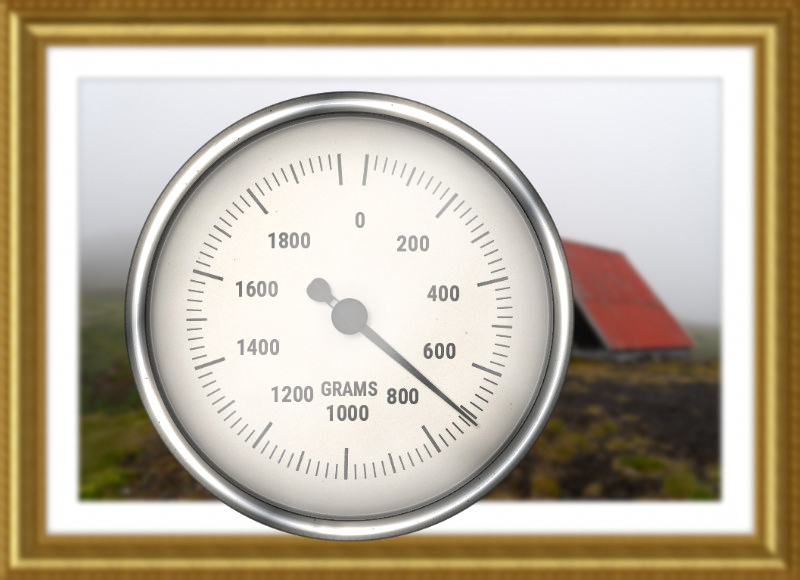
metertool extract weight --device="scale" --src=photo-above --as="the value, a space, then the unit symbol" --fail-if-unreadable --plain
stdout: 710 g
